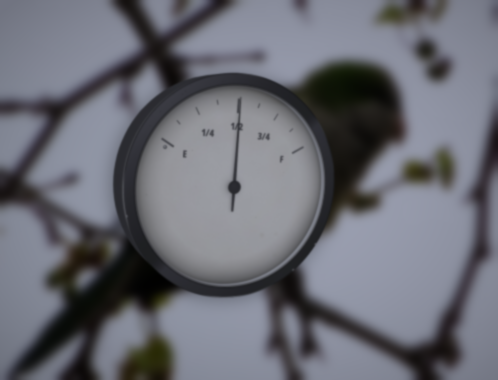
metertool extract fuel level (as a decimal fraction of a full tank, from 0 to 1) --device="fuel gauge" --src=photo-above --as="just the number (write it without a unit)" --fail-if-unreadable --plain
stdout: 0.5
